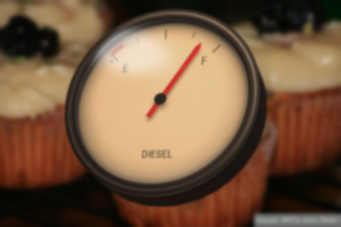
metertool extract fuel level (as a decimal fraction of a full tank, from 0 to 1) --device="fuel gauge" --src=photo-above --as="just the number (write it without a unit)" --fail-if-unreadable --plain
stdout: 0.875
